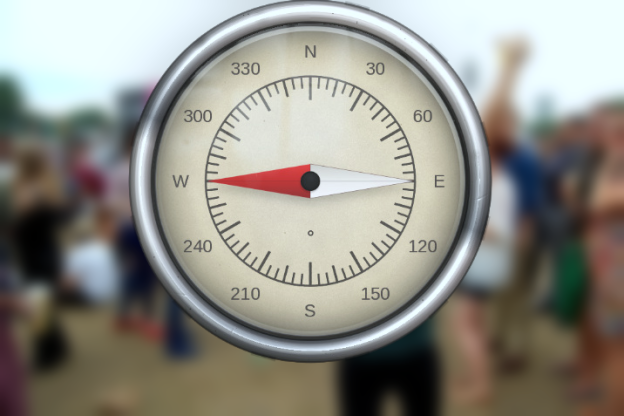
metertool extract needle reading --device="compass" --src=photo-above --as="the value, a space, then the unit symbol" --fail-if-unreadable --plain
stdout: 270 °
